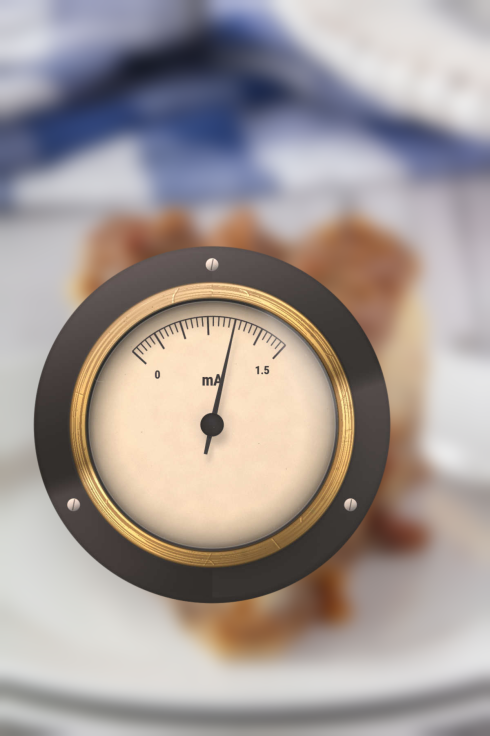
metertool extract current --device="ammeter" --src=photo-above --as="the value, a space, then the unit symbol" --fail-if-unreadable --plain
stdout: 1 mA
